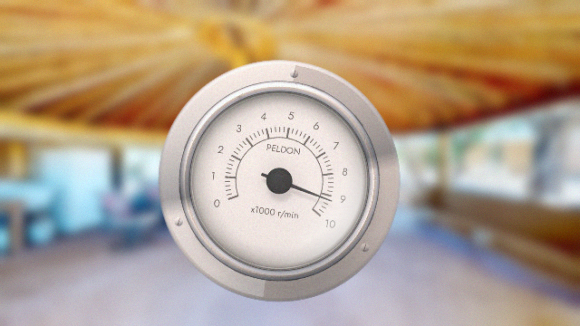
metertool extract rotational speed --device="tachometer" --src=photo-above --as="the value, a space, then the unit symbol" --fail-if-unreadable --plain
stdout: 9200 rpm
